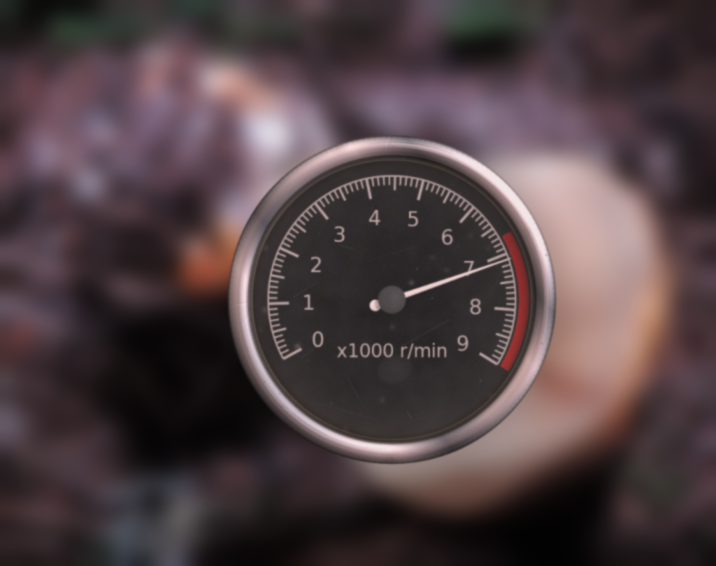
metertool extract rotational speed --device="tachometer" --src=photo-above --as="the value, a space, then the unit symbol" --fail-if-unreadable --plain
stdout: 7100 rpm
